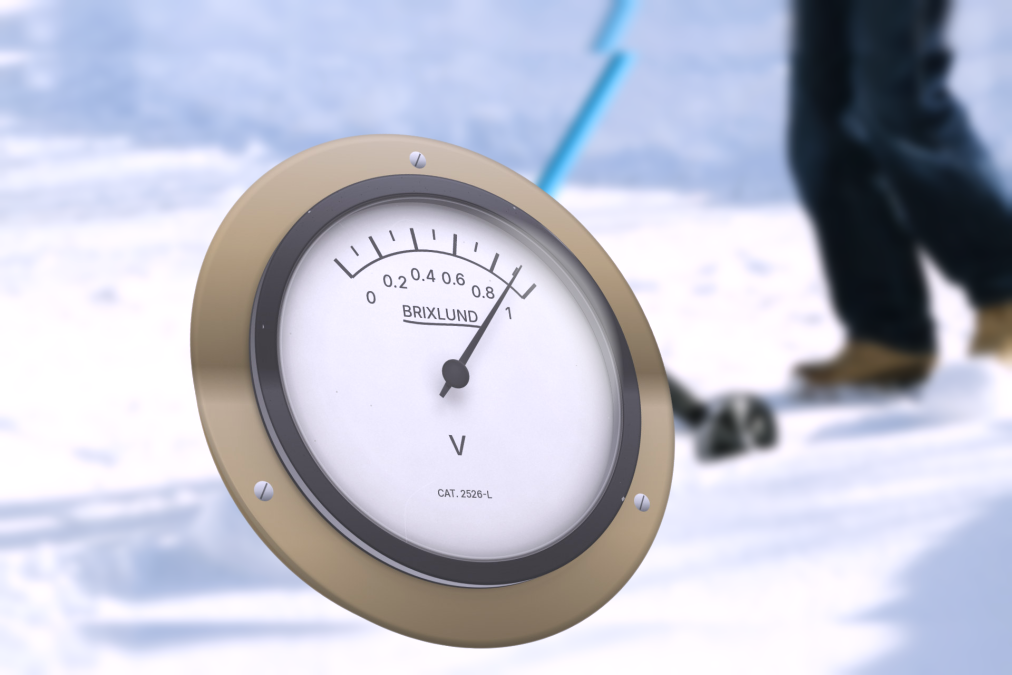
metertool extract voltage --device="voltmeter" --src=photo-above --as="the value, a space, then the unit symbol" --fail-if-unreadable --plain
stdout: 0.9 V
